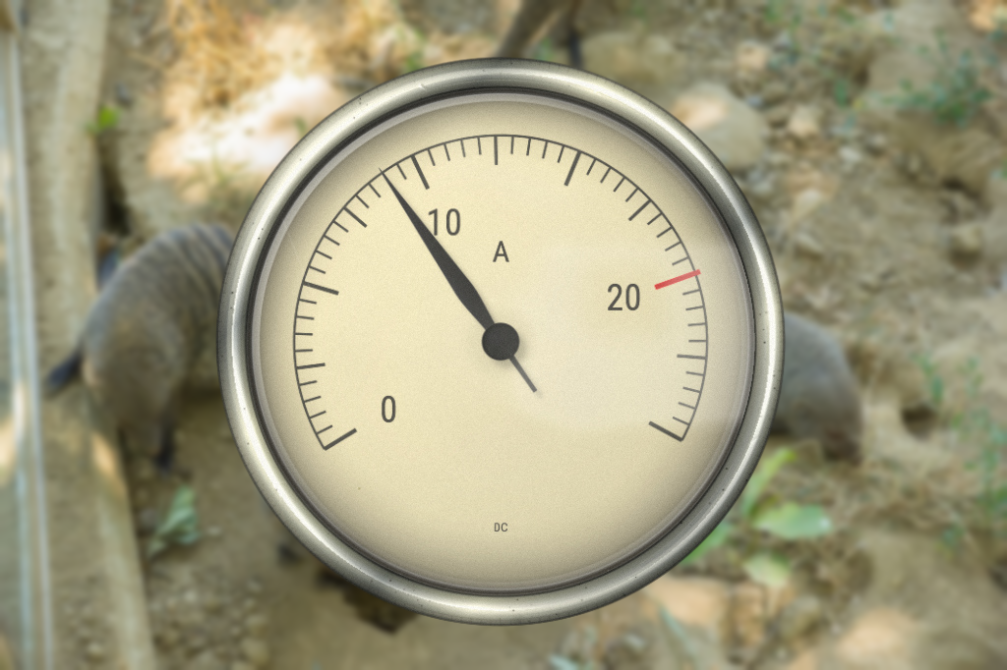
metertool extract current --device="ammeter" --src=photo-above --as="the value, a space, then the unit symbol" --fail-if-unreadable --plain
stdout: 9 A
